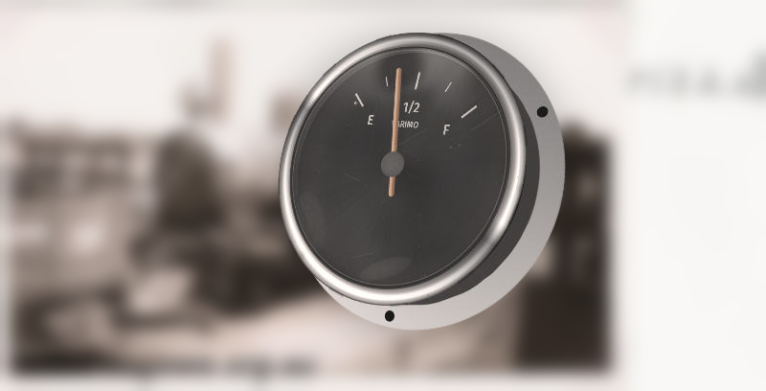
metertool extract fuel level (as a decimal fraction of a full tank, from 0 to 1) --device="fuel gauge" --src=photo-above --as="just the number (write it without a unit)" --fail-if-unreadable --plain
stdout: 0.375
